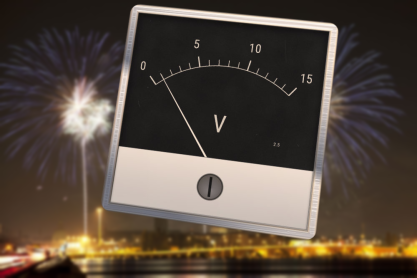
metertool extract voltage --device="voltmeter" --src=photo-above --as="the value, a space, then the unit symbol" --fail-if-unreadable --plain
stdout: 1 V
